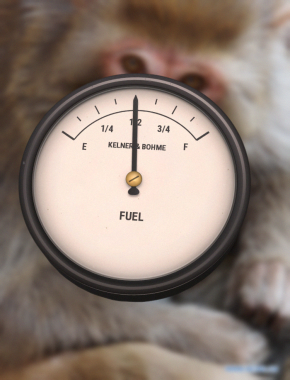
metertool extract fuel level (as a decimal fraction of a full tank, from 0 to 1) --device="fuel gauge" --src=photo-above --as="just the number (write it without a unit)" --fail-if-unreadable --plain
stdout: 0.5
